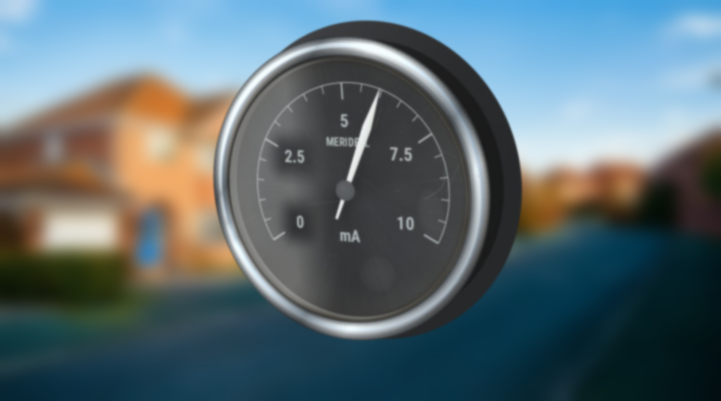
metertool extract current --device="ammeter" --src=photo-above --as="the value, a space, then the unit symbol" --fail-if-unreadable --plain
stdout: 6 mA
